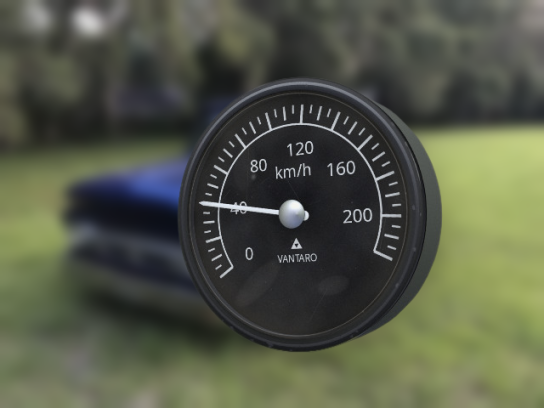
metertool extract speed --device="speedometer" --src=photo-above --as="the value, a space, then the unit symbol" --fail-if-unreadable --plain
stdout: 40 km/h
